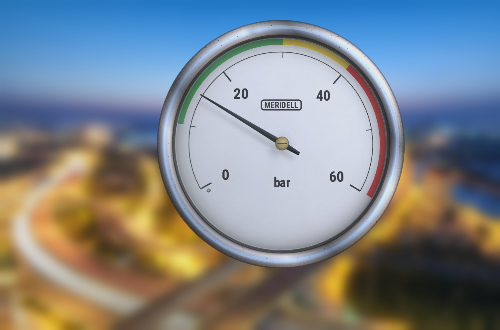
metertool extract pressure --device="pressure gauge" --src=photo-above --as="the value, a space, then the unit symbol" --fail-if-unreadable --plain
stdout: 15 bar
